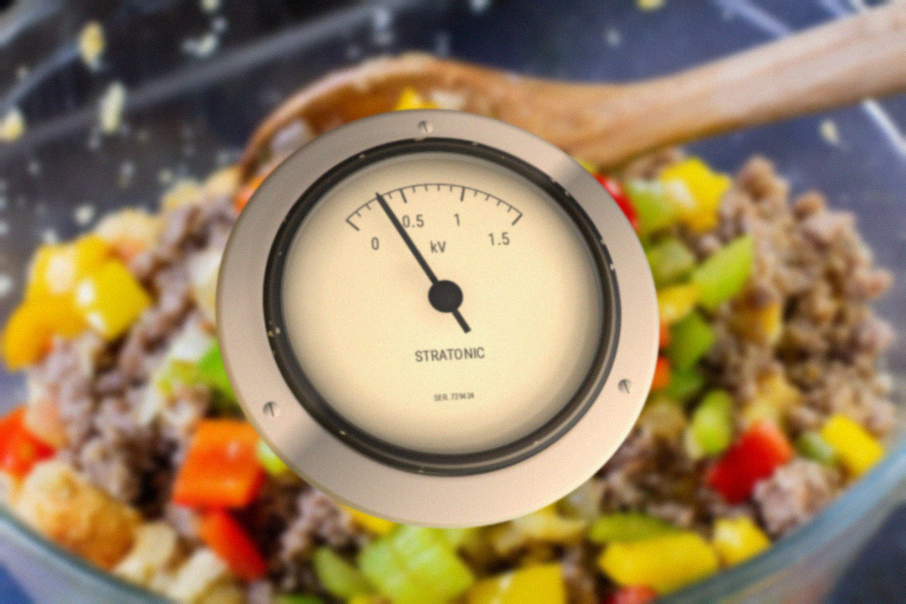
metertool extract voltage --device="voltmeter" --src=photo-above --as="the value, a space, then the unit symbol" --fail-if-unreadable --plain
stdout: 0.3 kV
